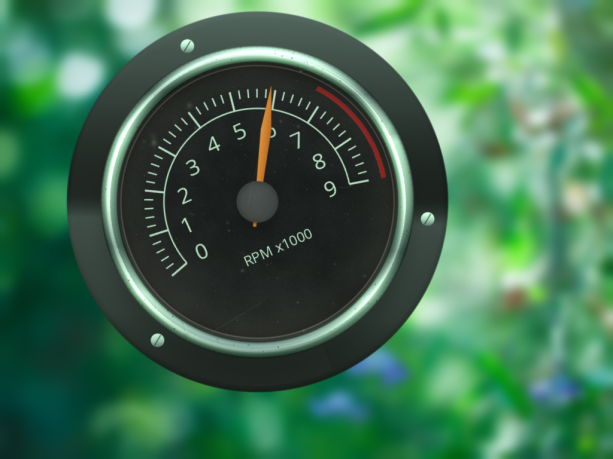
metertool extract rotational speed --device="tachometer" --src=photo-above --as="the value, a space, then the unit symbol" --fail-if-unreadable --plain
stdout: 5900 rpm
